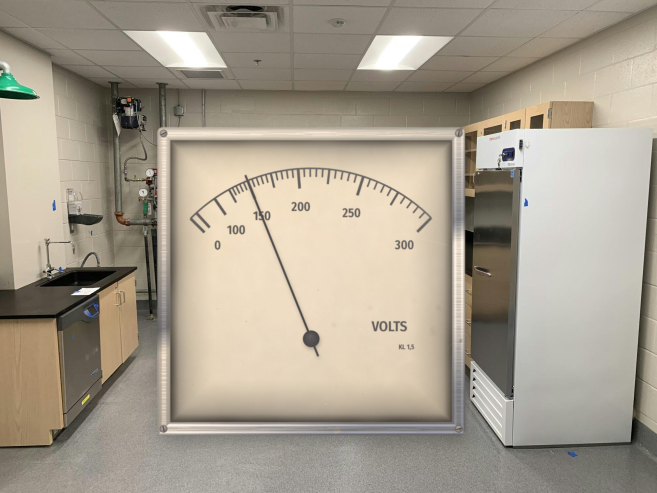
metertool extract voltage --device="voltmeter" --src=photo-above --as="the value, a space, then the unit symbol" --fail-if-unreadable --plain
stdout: 150 V
